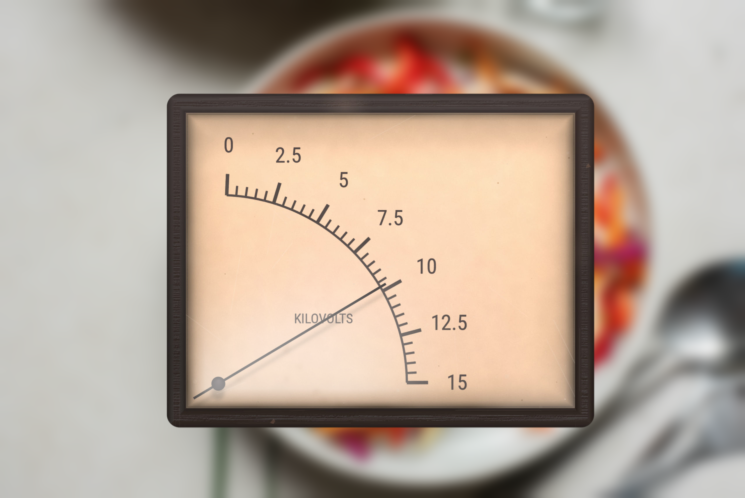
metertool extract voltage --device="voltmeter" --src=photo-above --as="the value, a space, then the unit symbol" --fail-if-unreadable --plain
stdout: 9.75 kV
